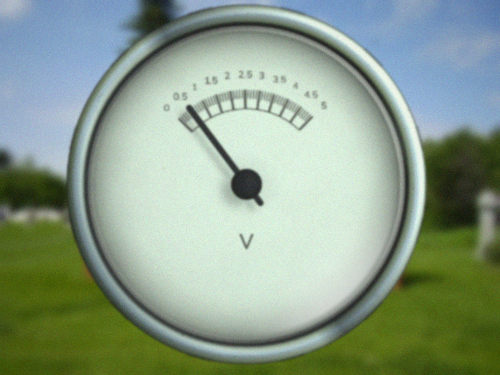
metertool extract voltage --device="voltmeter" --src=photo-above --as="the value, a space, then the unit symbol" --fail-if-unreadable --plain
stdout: 0.5 V
